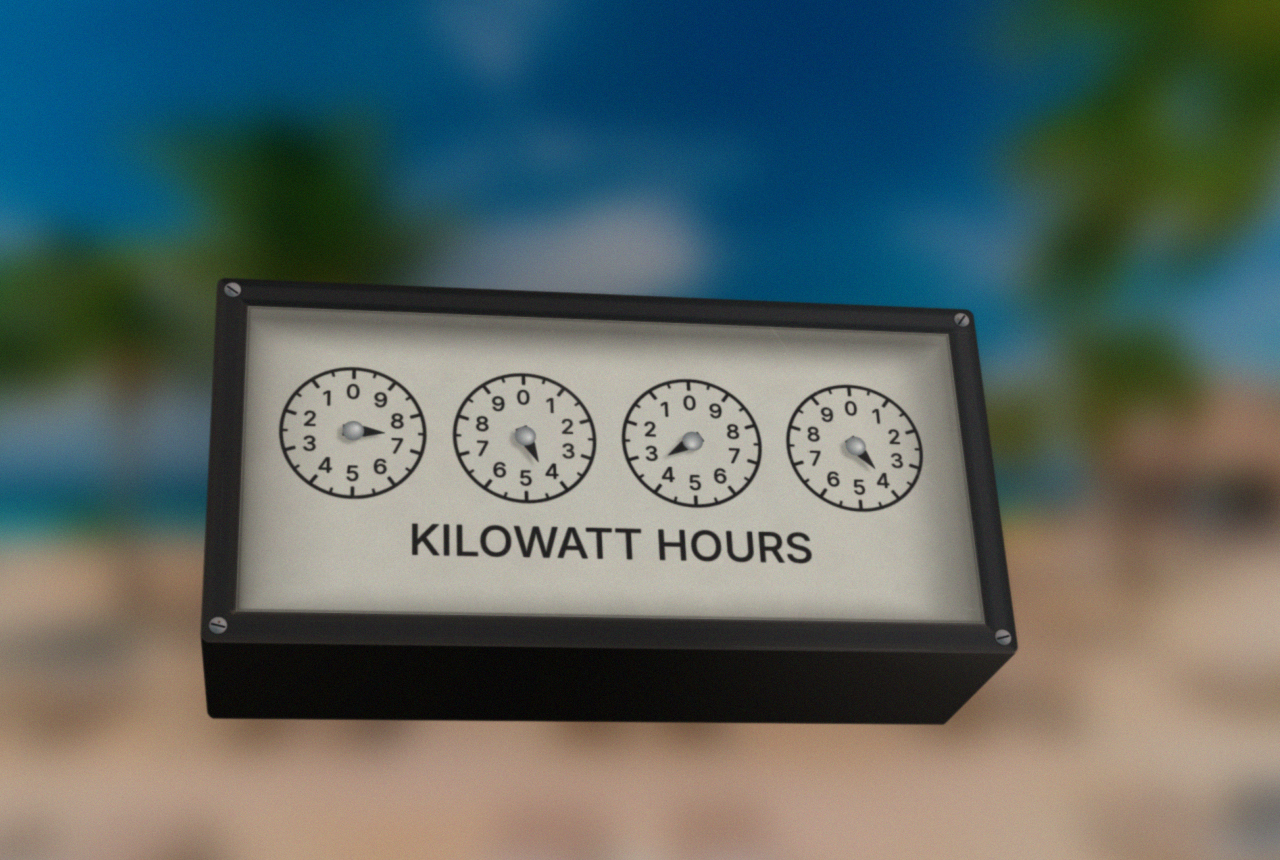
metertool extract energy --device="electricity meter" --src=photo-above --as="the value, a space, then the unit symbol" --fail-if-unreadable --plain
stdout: 7434 kWh
